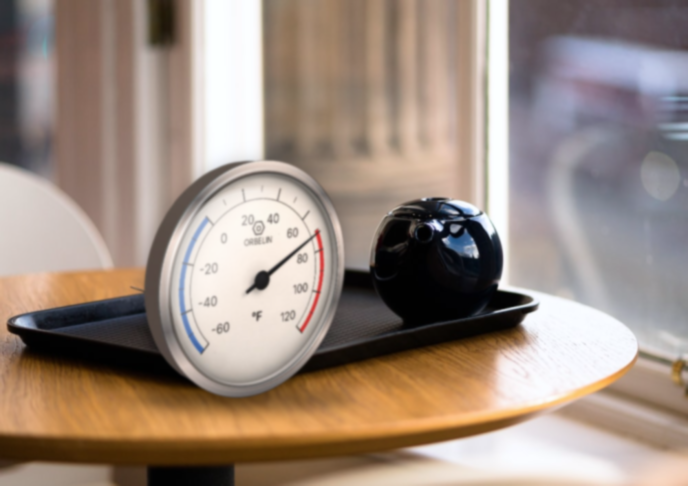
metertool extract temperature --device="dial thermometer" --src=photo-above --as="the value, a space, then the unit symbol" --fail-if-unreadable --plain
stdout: 70 °F
